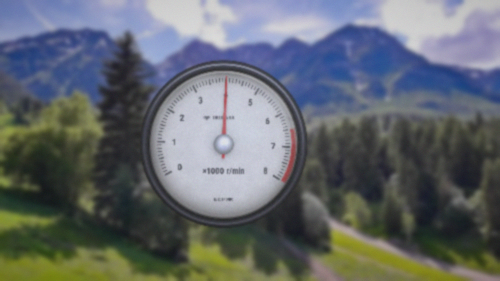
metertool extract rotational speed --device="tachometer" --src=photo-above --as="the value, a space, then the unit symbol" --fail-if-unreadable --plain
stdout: 4000 rpm
